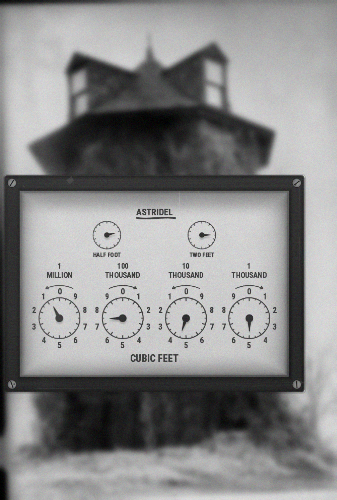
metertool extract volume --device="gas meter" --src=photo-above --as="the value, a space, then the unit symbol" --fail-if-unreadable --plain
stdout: 74500 ft³
